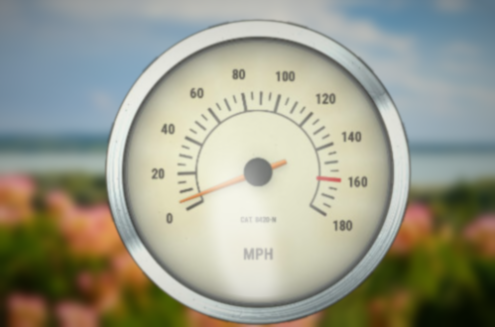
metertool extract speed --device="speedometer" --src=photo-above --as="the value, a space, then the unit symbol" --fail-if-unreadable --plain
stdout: 5 mph
